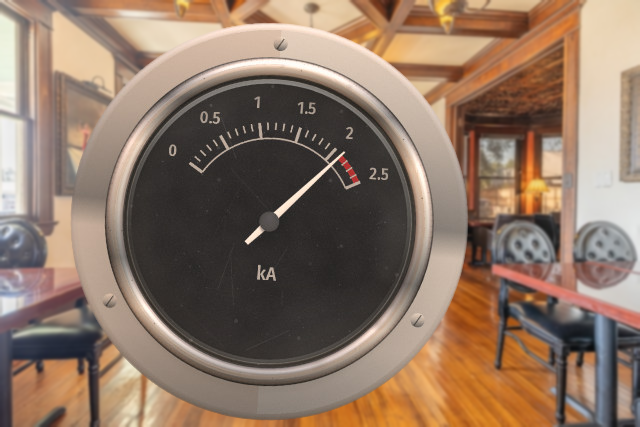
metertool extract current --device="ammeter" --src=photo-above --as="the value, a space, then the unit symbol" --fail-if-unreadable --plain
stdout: 2.1 kA
